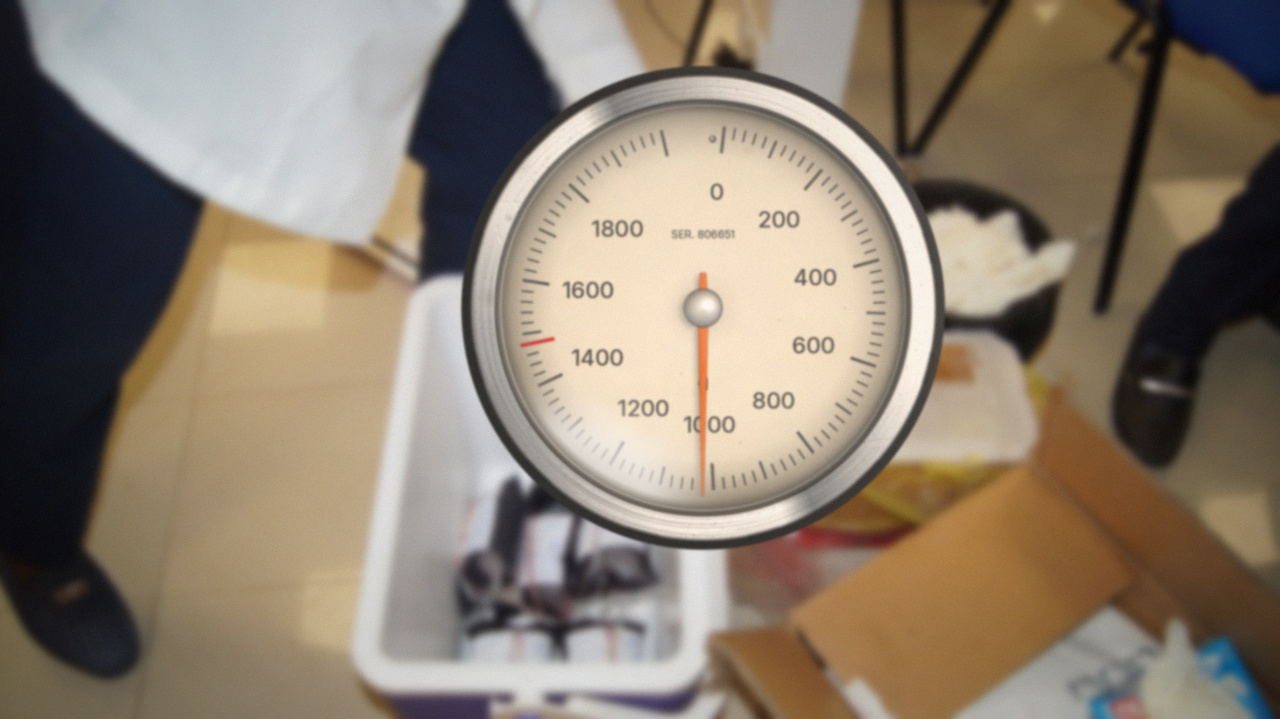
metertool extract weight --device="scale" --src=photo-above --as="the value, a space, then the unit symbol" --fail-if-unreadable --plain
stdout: 1020 g
